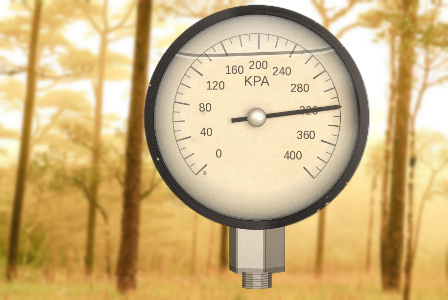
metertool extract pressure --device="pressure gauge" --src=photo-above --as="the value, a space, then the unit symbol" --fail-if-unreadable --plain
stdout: 320 kPa
